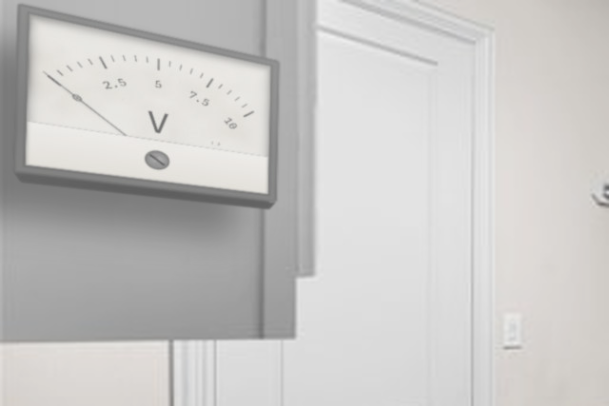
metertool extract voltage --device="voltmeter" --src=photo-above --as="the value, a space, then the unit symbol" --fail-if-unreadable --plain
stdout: 0 V
